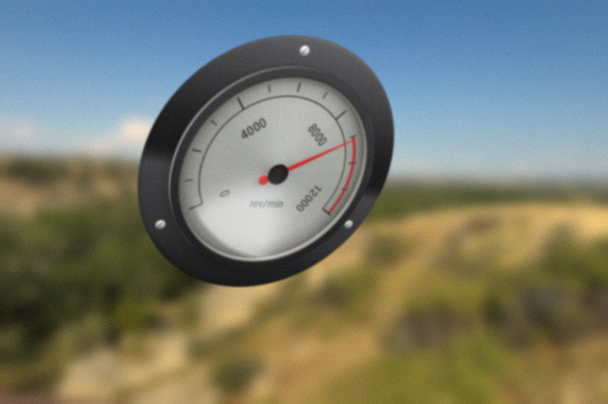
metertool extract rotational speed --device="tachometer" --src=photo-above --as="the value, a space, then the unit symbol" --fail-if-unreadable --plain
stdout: 9000 rpm
